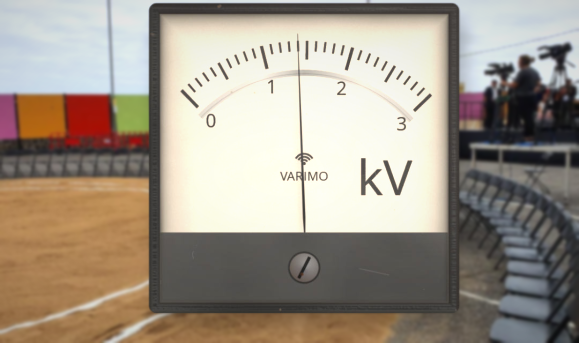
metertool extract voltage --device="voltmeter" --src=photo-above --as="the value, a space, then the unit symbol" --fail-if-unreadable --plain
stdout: 1.4 kV
